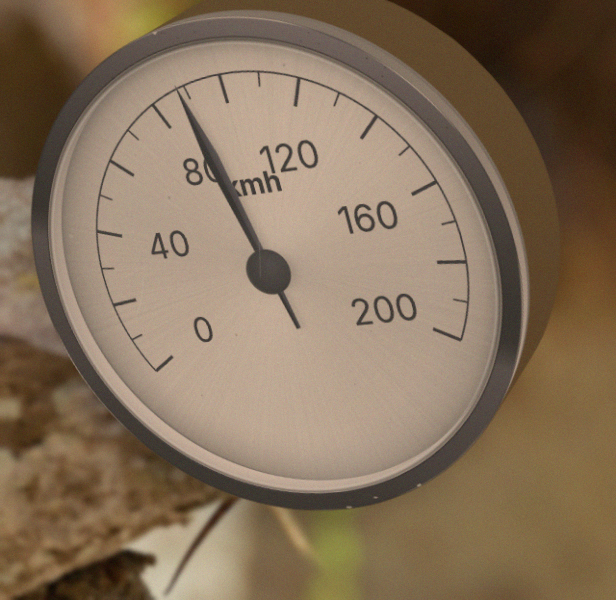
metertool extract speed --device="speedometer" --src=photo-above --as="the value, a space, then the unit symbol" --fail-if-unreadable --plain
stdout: 90 km/h
